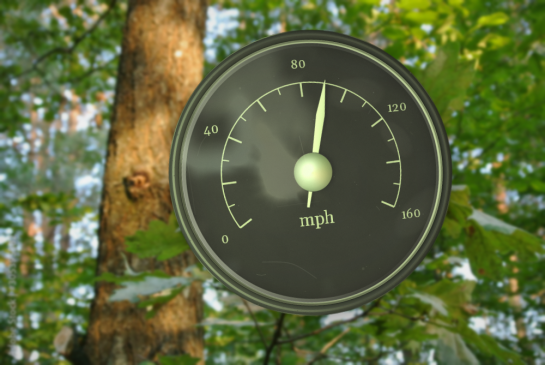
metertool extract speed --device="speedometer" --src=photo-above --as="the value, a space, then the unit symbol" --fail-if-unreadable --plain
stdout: 90 mph
